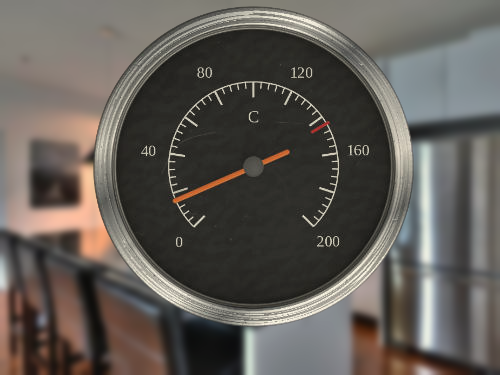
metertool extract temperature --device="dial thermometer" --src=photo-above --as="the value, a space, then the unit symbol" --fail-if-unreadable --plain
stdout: 16 °C
